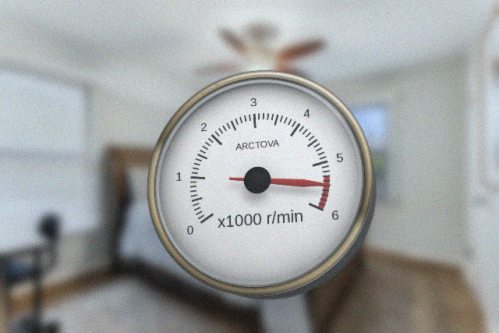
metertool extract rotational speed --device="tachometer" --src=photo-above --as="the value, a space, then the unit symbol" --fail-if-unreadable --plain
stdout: 5500 rpm
